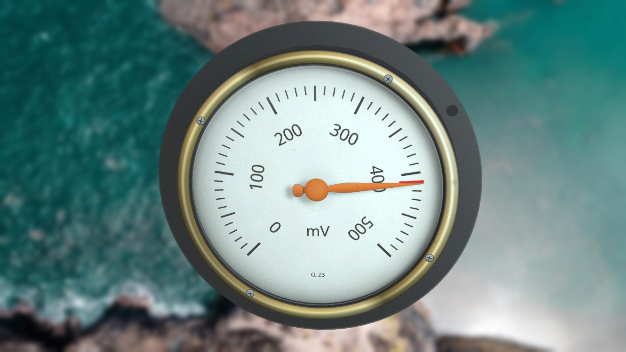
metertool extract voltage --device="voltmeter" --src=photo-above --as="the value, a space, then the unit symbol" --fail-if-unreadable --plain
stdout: 410 mV
